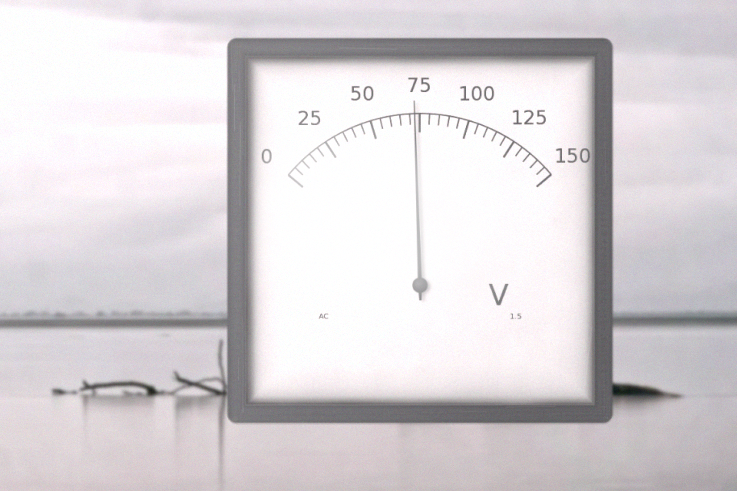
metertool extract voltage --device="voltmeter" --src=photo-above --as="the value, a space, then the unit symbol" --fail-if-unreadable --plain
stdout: 72.5 V
